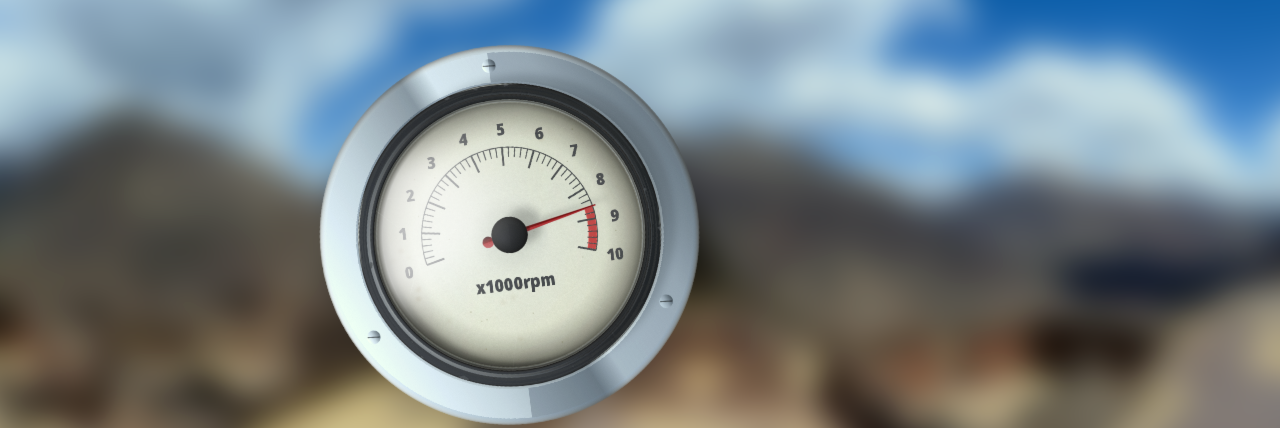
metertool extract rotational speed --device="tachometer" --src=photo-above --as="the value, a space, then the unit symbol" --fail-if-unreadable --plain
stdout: 8600 rpm
